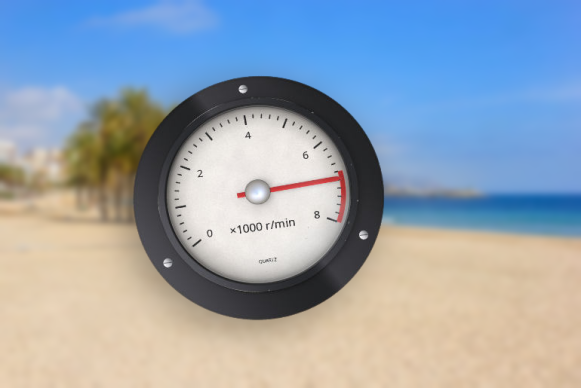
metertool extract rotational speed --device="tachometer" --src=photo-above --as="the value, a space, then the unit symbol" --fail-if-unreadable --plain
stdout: 7000 rpm
